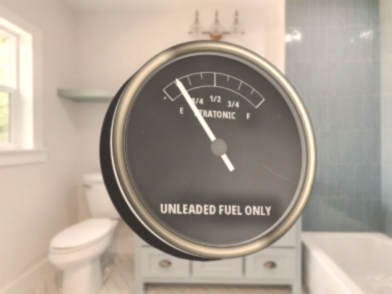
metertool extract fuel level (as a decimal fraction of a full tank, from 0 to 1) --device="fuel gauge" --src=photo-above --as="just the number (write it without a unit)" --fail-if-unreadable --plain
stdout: 0.125
